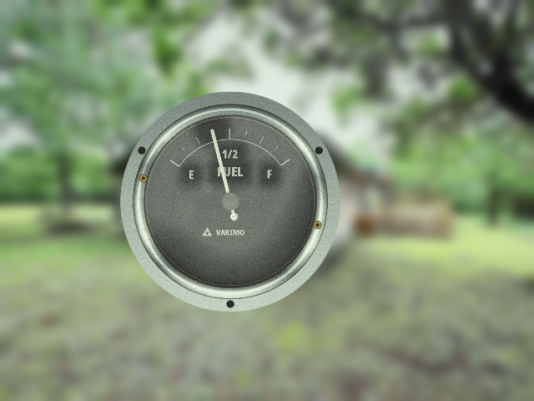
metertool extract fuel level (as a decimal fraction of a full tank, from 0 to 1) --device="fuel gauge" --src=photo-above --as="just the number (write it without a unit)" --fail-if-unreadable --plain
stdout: 0.375
